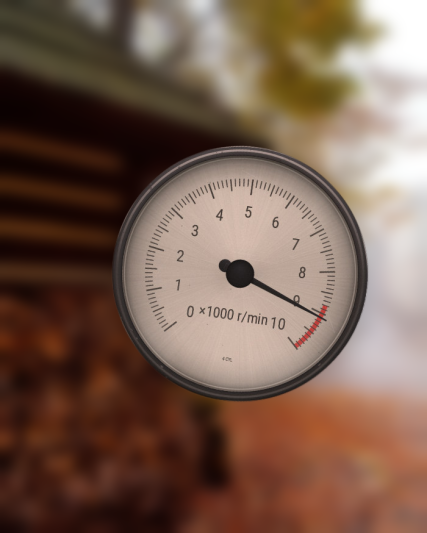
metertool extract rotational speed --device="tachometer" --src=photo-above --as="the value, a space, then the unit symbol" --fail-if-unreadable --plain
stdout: 9100 rpm
